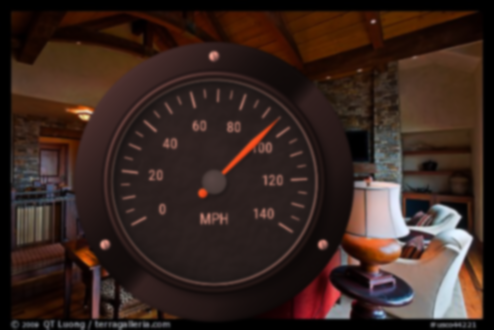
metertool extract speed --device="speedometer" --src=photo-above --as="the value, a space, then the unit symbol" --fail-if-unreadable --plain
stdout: 95 mph
